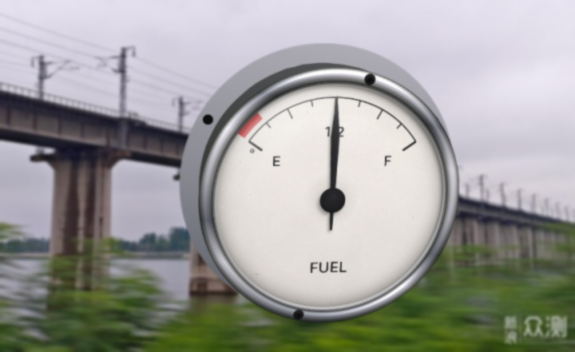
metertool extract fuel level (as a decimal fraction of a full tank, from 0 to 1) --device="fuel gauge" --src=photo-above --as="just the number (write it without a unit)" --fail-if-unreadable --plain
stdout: 0.5
